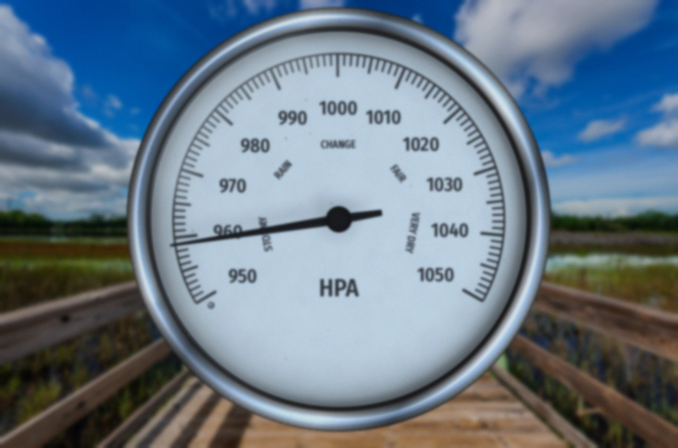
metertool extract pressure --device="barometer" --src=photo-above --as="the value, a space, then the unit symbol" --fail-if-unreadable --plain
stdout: 959 hPa
